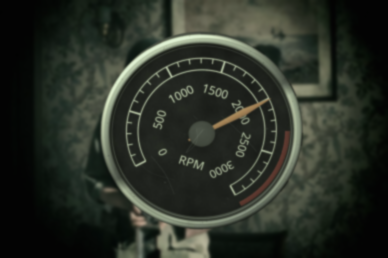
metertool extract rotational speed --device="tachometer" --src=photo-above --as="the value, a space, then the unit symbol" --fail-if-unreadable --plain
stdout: 2000 rpm
